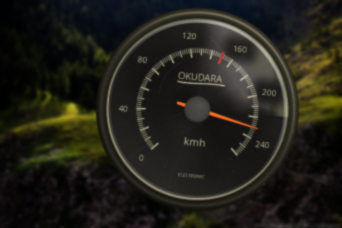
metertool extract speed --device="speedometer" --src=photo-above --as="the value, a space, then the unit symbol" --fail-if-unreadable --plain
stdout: 230 km/h
